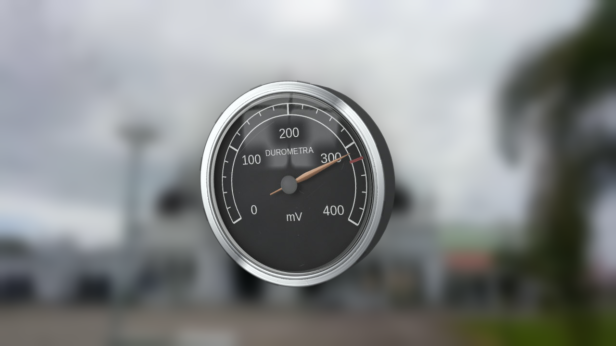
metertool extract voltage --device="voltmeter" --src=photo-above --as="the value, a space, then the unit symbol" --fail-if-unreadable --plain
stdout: 310 mV
